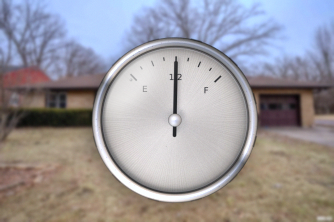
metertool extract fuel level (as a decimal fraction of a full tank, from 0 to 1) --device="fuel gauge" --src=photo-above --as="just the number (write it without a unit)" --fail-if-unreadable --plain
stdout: 0.5
